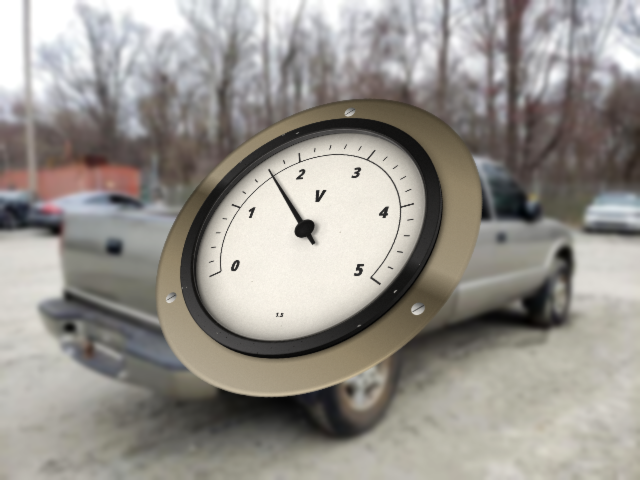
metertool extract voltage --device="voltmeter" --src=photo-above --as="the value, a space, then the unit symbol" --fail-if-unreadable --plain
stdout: 1.6 V
